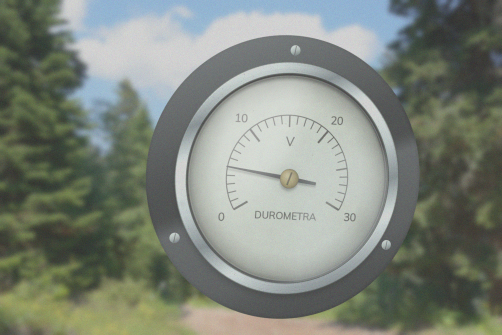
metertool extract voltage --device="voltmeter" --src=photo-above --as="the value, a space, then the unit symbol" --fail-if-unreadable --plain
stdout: 5 V
